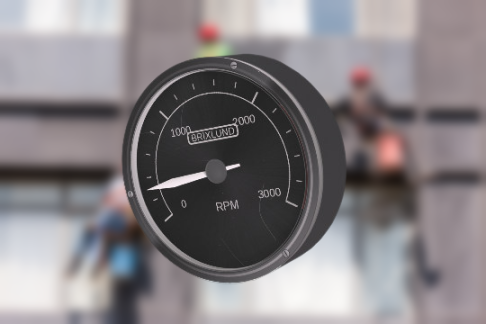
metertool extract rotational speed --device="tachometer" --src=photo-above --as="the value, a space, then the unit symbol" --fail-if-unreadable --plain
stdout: 300 rpm
